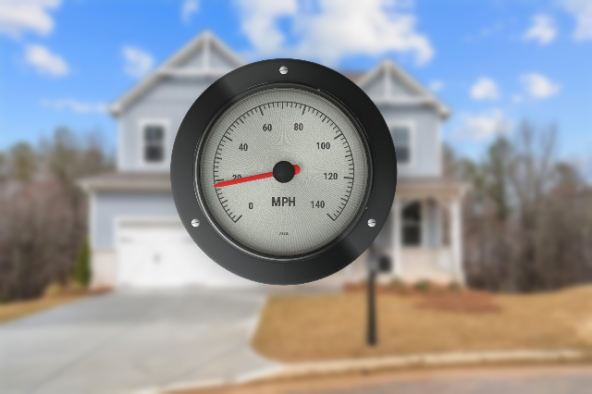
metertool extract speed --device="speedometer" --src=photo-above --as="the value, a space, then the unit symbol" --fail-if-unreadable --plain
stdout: 18 mph
